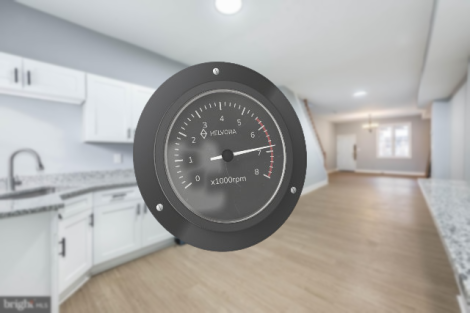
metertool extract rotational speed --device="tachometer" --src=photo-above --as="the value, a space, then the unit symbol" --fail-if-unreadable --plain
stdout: 6800 rpm
